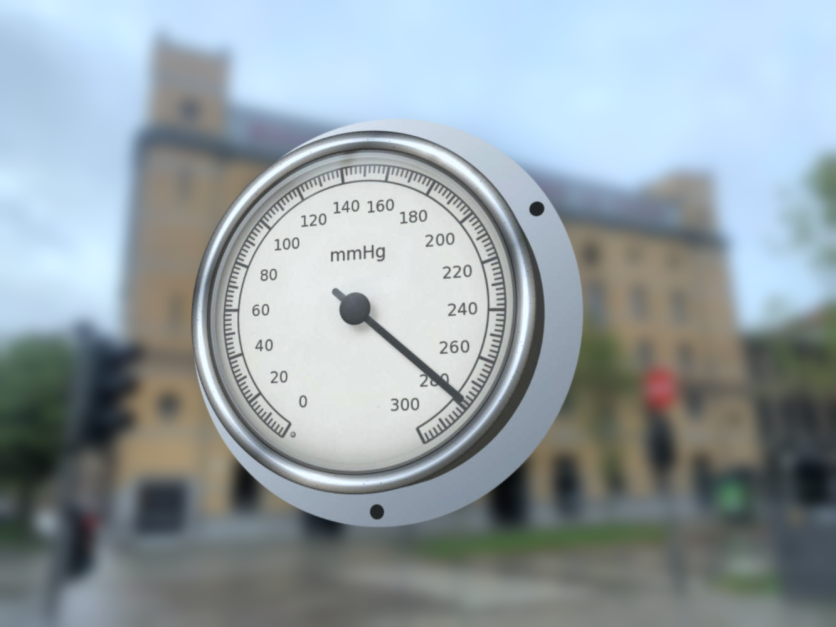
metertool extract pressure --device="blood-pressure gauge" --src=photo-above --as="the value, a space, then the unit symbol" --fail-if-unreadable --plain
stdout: 278 mmHg
